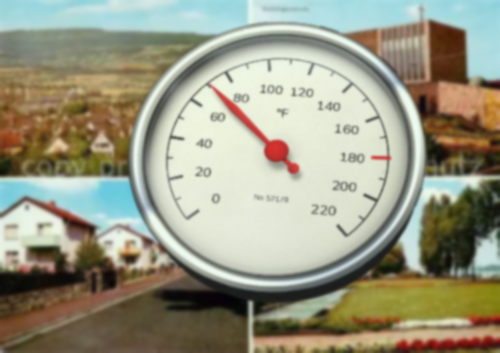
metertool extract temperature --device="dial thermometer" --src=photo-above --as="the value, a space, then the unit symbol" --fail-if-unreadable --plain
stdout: 70 °F
